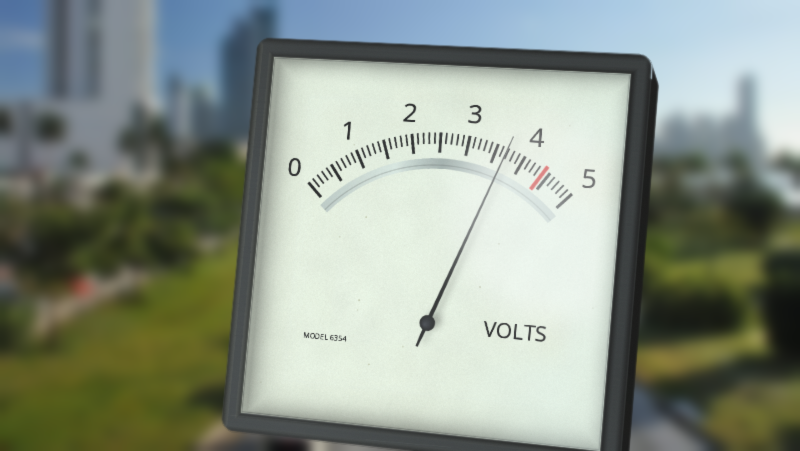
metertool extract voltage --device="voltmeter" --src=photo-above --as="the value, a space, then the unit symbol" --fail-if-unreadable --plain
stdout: 3.7 V
